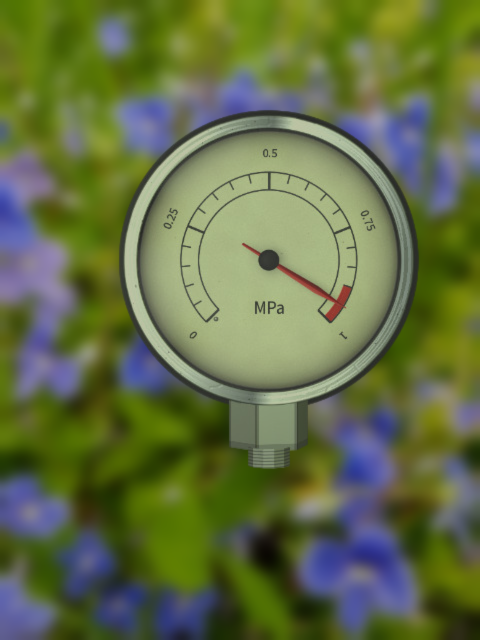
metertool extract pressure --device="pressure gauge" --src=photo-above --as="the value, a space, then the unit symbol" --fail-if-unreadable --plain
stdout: 0.95 MPa
